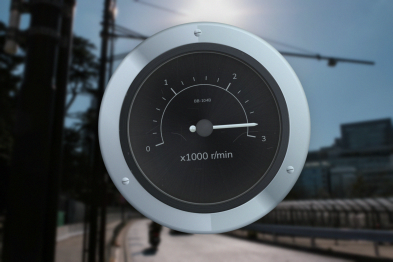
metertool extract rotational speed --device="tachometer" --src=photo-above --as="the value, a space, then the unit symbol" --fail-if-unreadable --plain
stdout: 2800 rpm
